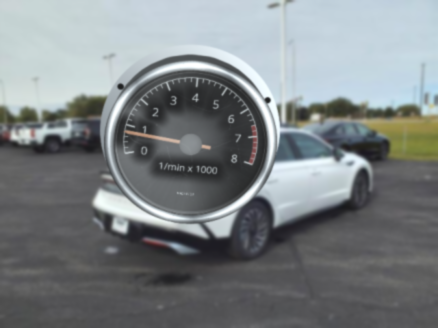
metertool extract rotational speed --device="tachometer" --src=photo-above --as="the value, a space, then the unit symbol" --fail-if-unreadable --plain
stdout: 800 rpm
